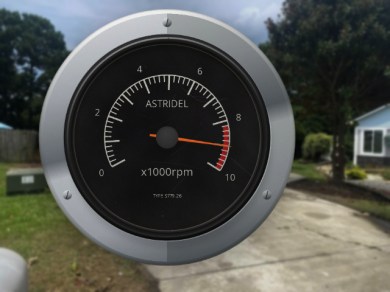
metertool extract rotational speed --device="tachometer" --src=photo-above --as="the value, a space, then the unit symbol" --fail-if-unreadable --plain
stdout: 9000 rpm
